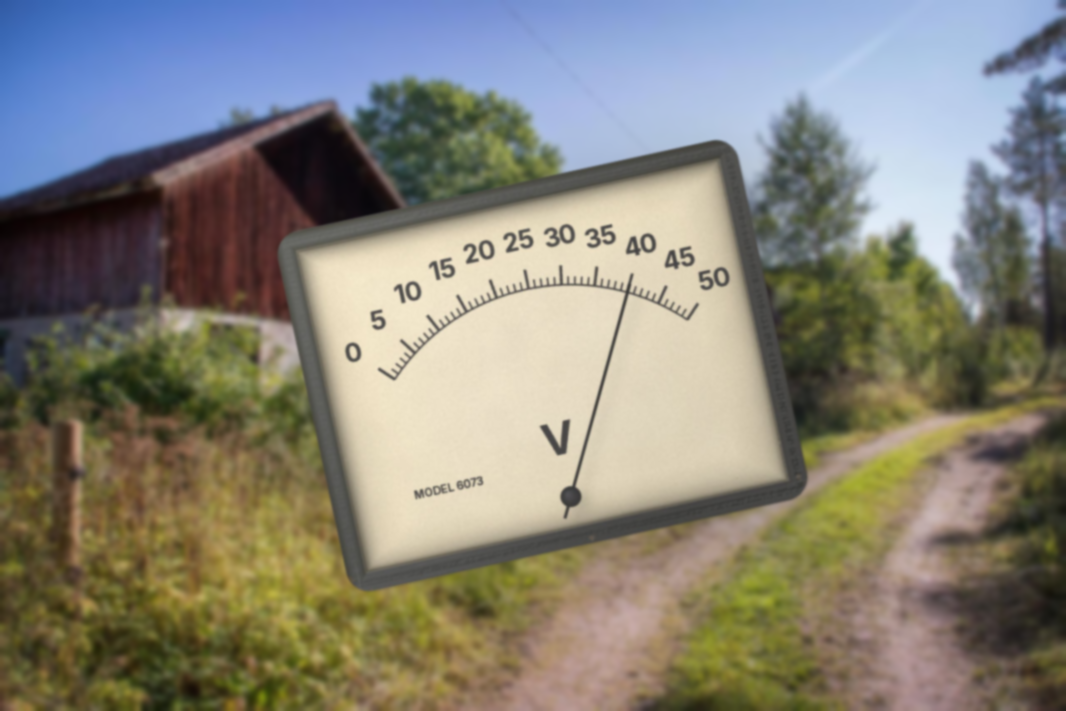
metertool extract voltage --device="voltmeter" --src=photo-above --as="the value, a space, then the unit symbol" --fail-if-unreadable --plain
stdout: 40 V
